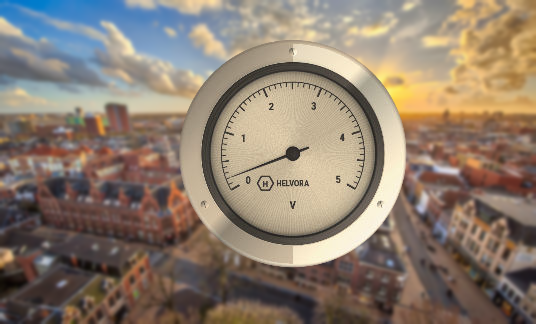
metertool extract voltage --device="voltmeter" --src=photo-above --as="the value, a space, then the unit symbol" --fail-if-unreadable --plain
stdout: 0.2 V
